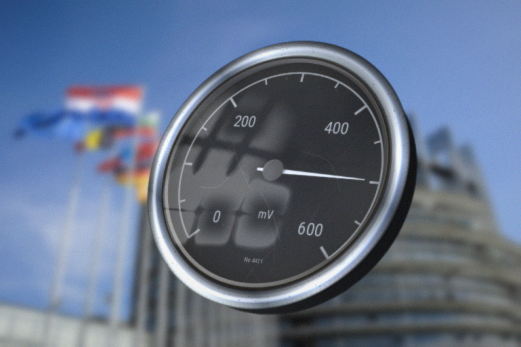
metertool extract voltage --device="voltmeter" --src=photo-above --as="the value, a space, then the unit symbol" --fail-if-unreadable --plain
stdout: 500 mV
